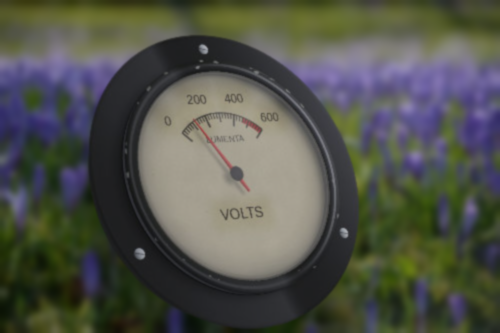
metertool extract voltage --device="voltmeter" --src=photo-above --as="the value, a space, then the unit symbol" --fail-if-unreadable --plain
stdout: 100 V
